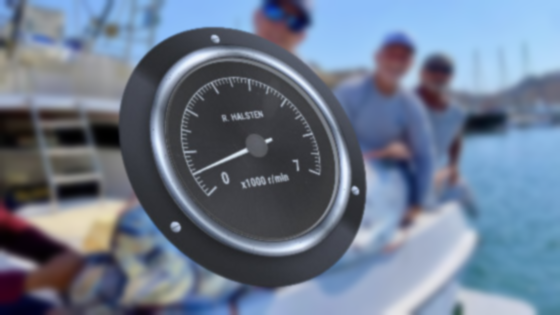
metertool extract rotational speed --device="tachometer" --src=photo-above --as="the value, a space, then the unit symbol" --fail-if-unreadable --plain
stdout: 500 rpm
